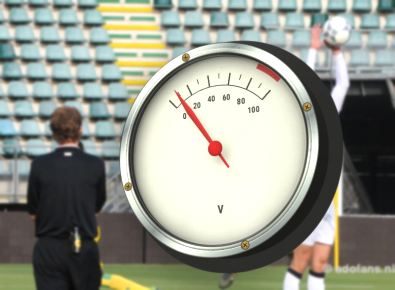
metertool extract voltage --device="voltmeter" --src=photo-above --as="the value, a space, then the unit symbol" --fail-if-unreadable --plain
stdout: 10 V
